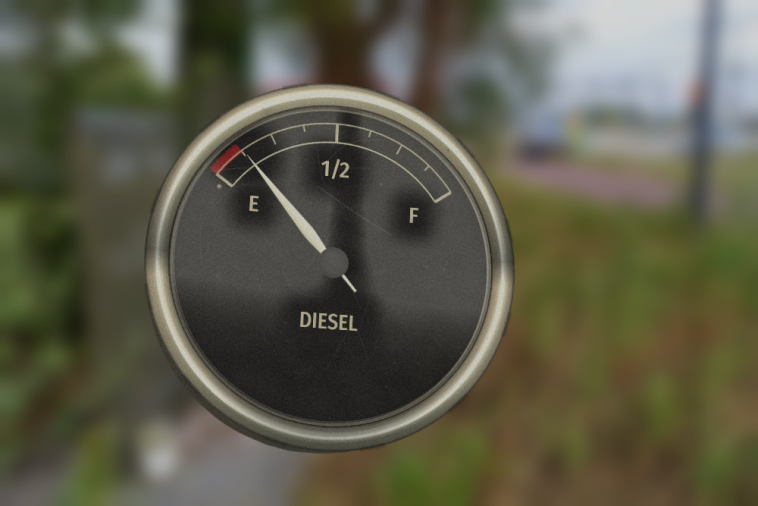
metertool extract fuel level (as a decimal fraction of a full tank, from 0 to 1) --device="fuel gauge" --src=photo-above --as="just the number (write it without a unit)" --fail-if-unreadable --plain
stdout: 0.125
